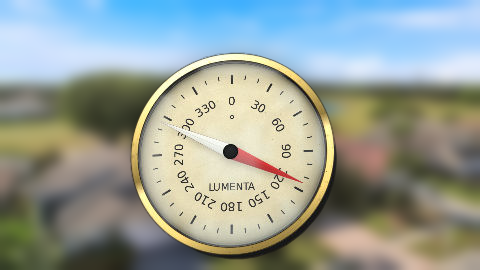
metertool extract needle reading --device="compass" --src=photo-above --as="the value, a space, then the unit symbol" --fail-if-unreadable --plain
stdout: 115 °
